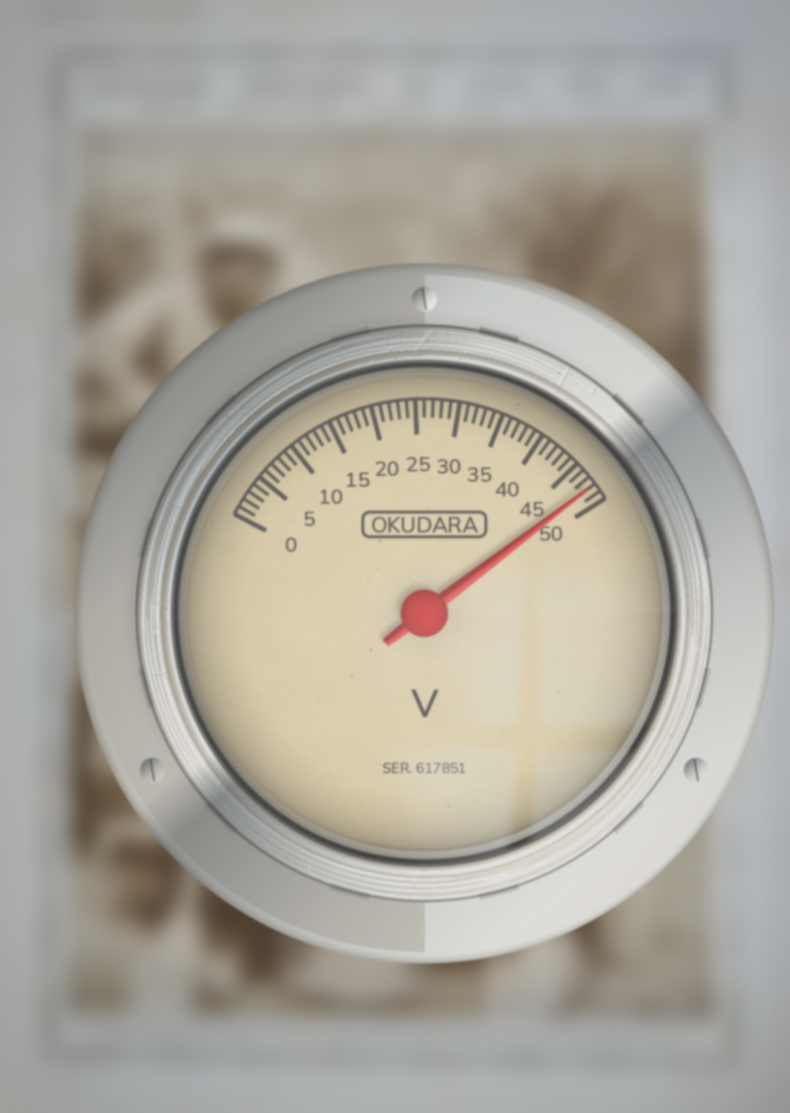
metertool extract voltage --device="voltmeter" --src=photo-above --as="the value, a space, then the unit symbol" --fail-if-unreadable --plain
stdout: 48 V
